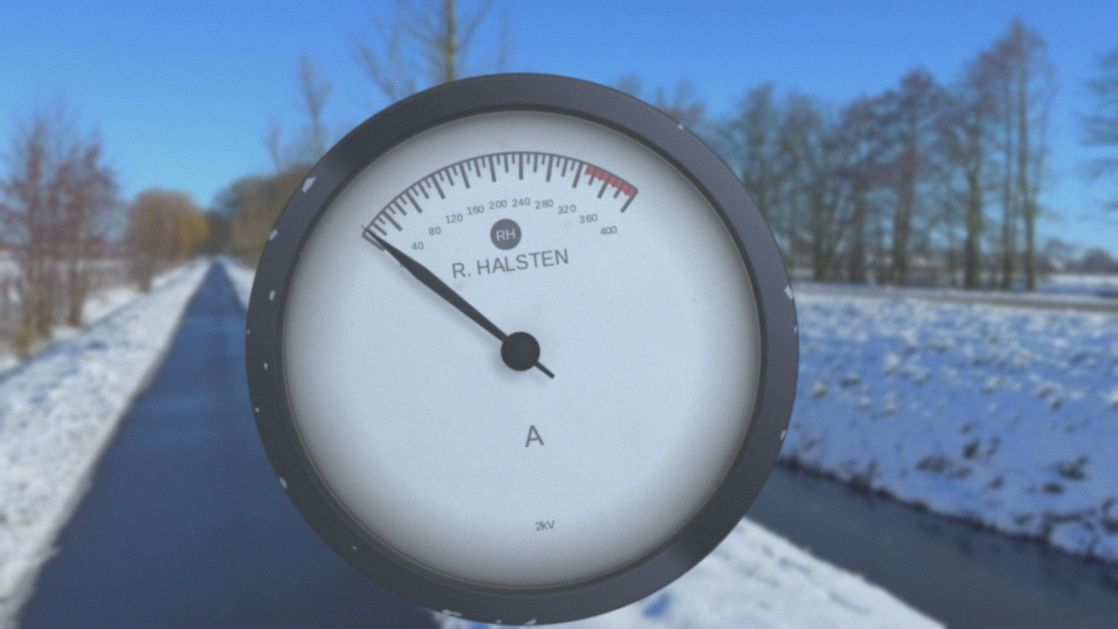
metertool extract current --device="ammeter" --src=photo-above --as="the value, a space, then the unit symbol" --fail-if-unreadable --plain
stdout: 10 A
